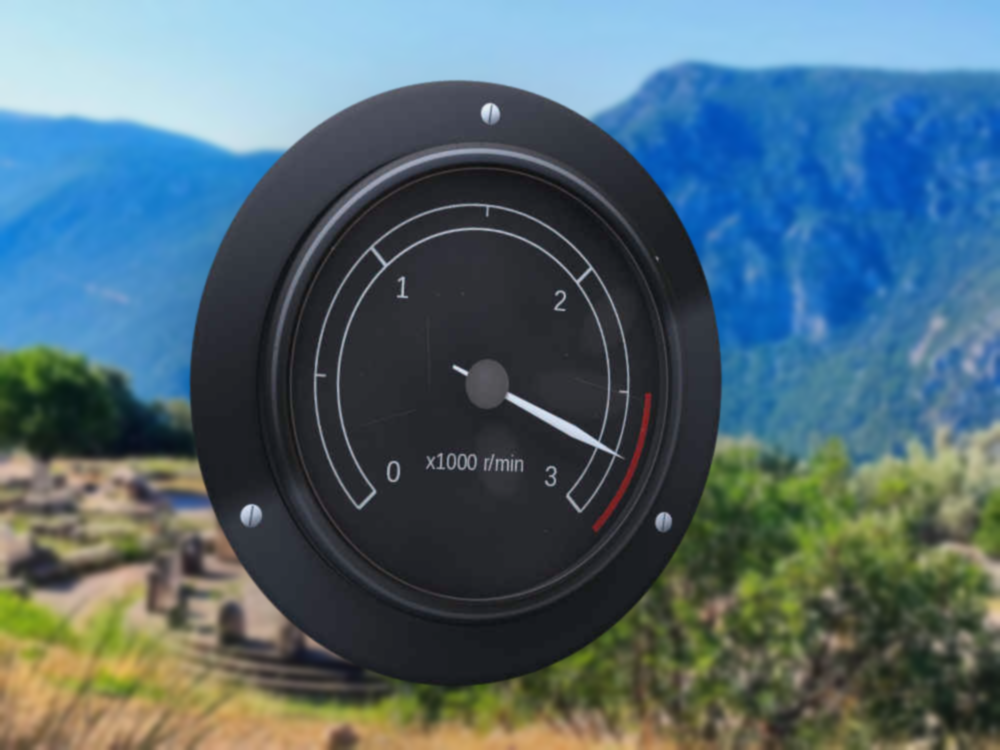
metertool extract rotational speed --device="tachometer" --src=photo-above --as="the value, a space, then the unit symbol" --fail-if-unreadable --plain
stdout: 2750 rpm
